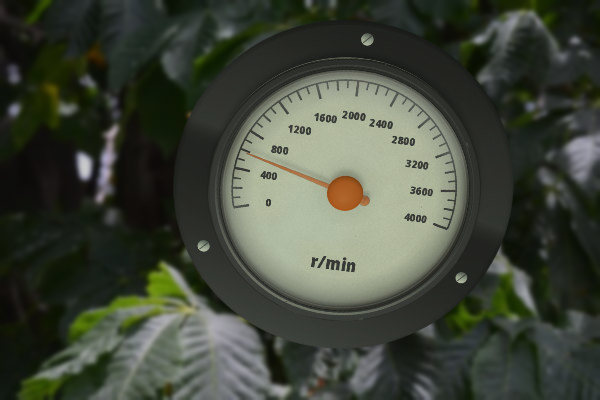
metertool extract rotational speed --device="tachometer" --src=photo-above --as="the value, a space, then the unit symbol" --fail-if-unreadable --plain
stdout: 600 rpm
